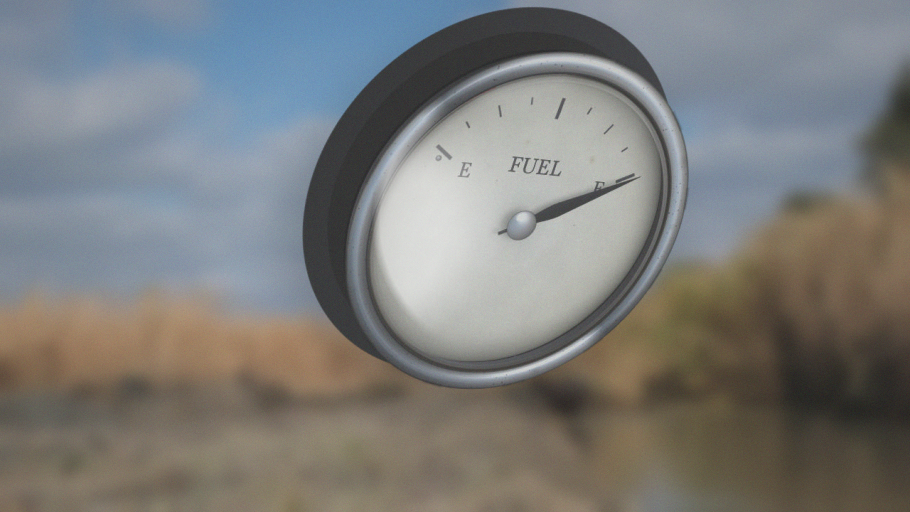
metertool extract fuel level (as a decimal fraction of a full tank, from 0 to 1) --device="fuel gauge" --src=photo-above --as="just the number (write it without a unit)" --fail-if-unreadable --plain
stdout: 1
